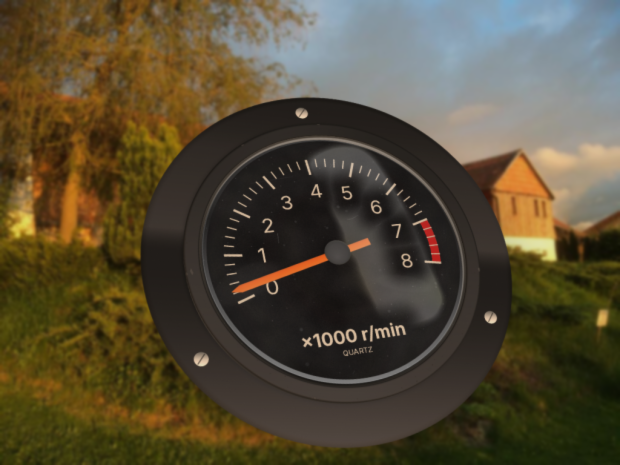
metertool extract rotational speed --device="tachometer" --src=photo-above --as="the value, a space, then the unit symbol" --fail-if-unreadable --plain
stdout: 200 rpm
